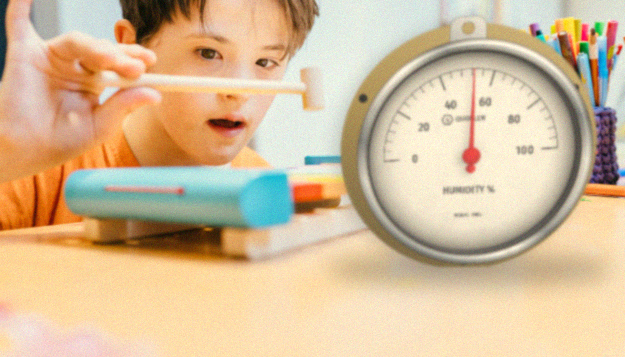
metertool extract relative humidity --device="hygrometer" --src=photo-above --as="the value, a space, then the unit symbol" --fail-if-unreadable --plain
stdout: 52 %
